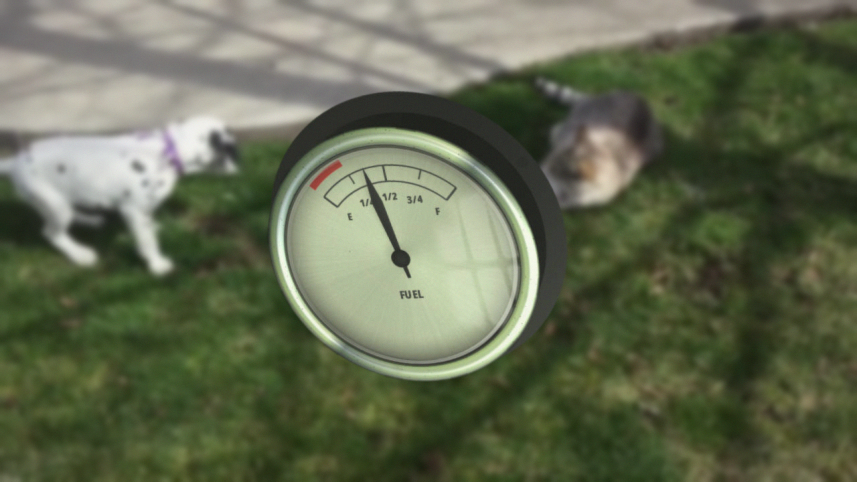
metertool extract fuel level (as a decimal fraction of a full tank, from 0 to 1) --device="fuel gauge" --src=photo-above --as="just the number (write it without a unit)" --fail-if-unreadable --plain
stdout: 0.375
